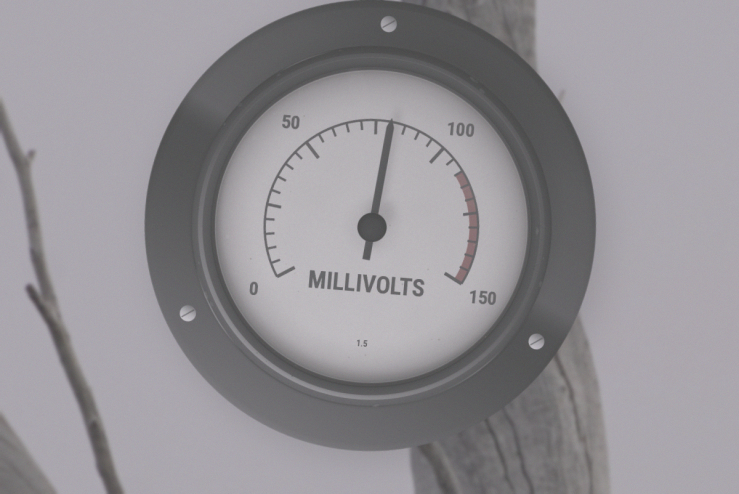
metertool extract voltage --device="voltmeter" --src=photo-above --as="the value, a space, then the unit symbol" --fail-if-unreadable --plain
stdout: 80 mV
